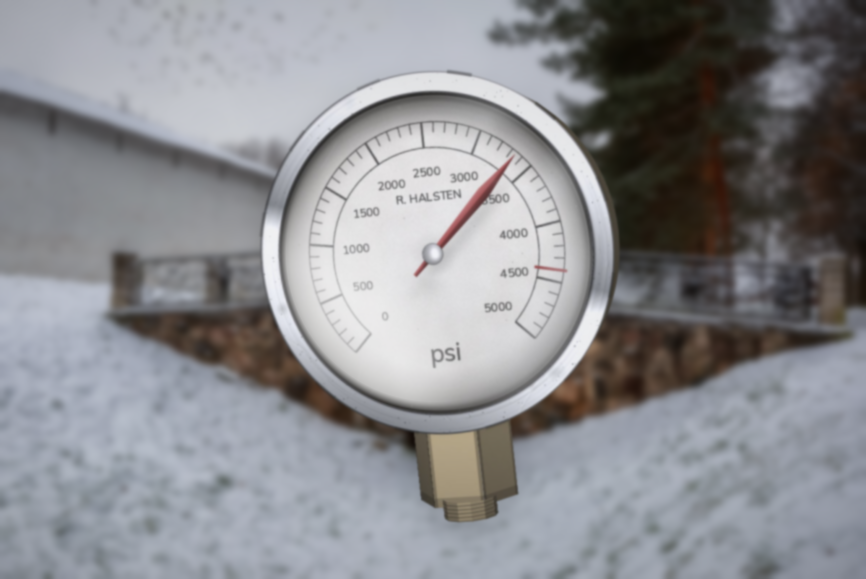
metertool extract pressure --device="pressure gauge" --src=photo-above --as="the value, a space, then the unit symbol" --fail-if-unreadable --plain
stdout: 3350 psi
